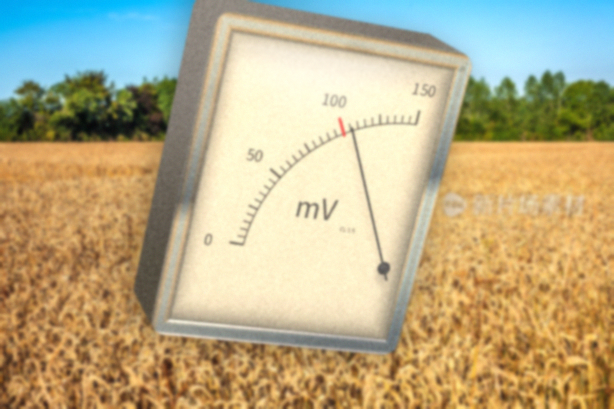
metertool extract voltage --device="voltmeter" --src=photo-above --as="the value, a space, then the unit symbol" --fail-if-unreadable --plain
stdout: 105 mV
